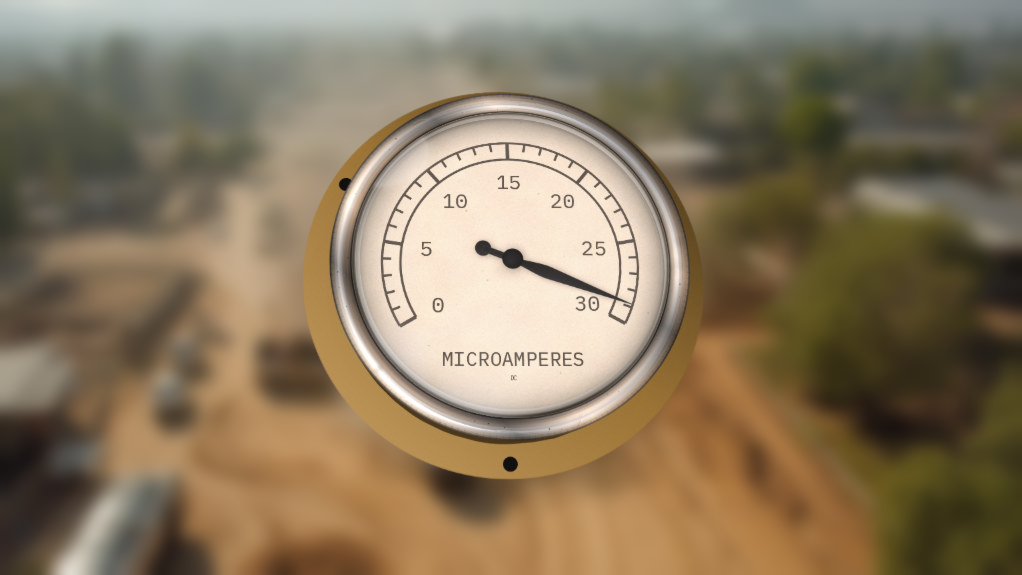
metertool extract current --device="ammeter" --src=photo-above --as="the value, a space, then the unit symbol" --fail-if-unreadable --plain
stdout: 29 µA
